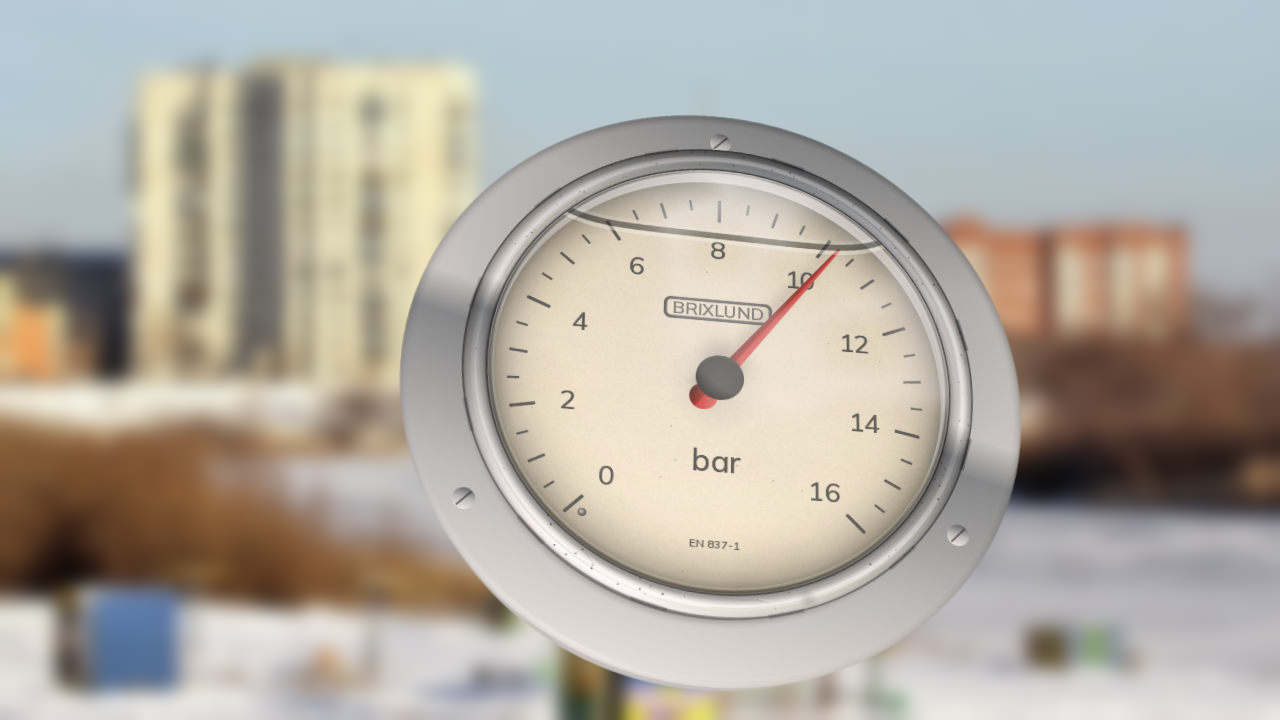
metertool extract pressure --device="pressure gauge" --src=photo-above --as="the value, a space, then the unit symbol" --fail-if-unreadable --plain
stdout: 10.25 bar
